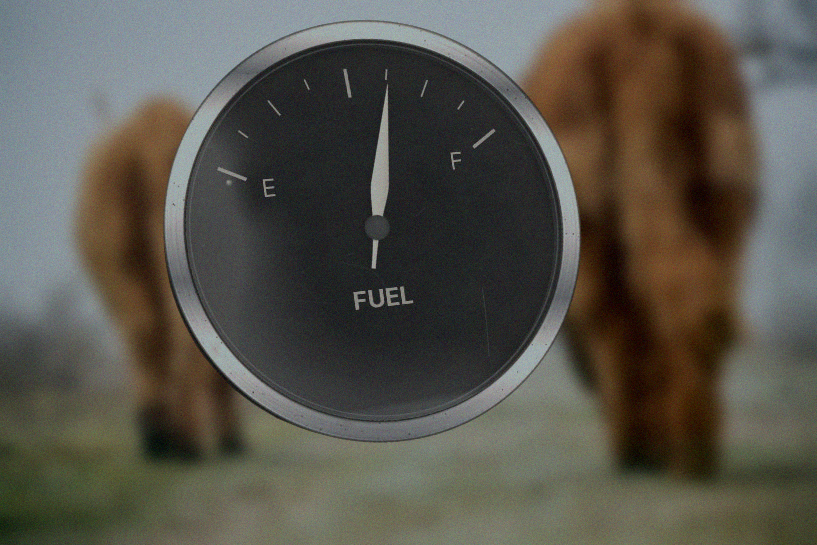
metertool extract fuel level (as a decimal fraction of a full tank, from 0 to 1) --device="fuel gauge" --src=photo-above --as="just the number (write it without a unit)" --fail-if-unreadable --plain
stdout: 0.625
